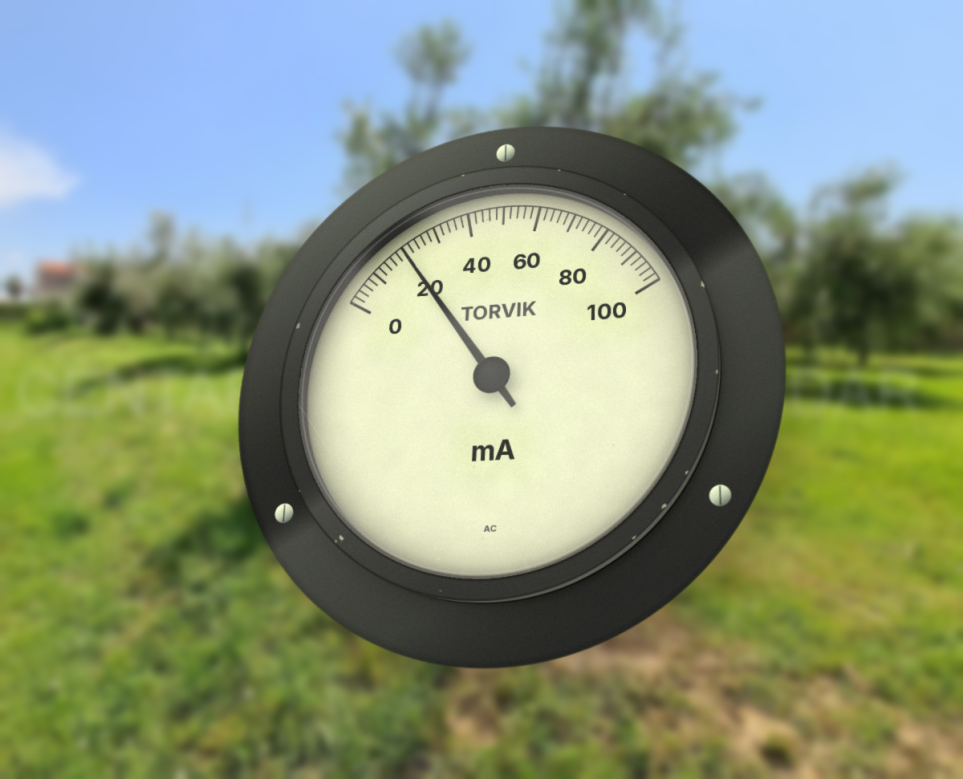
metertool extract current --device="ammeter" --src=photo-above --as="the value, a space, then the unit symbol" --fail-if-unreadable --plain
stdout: 20 mA
